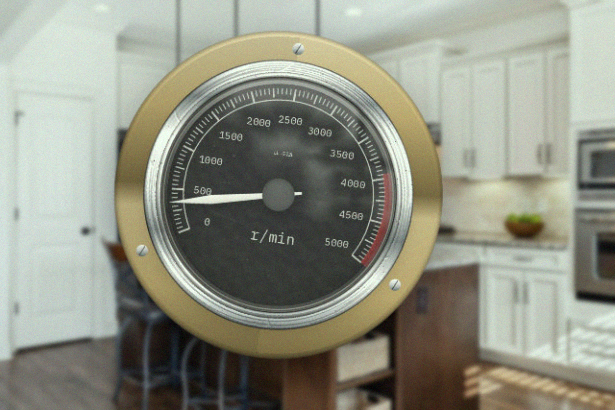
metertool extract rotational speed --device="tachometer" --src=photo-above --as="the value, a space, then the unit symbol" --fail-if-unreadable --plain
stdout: 350 rpm
